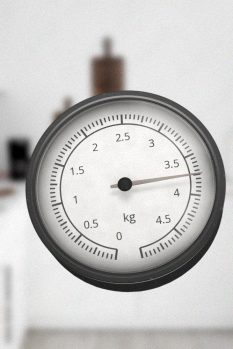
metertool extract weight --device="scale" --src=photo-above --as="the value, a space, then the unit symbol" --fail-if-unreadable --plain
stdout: 3.75 kg
